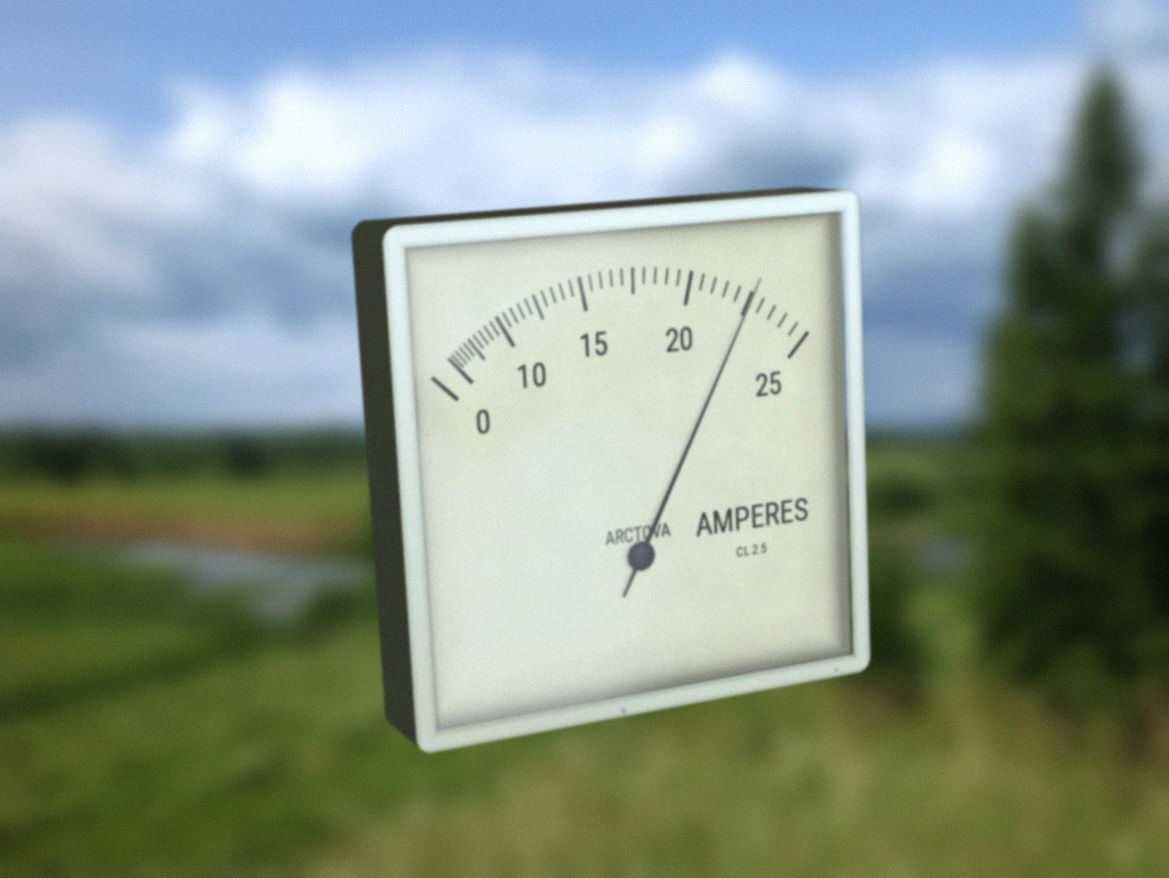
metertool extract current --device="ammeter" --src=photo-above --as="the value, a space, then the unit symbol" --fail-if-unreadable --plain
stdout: 22.5 A
